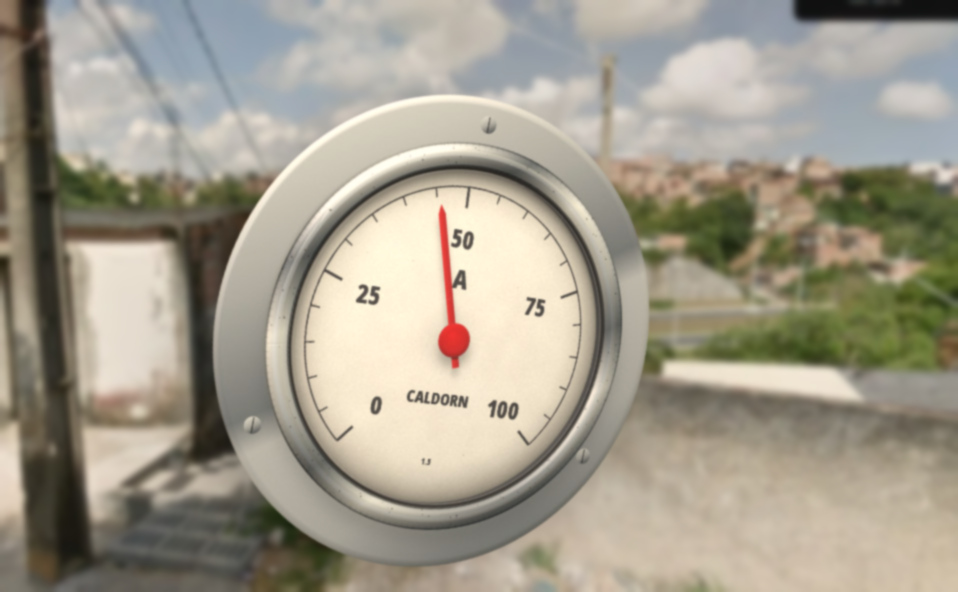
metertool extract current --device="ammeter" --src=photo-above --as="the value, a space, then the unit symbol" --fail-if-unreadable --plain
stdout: 45 A
